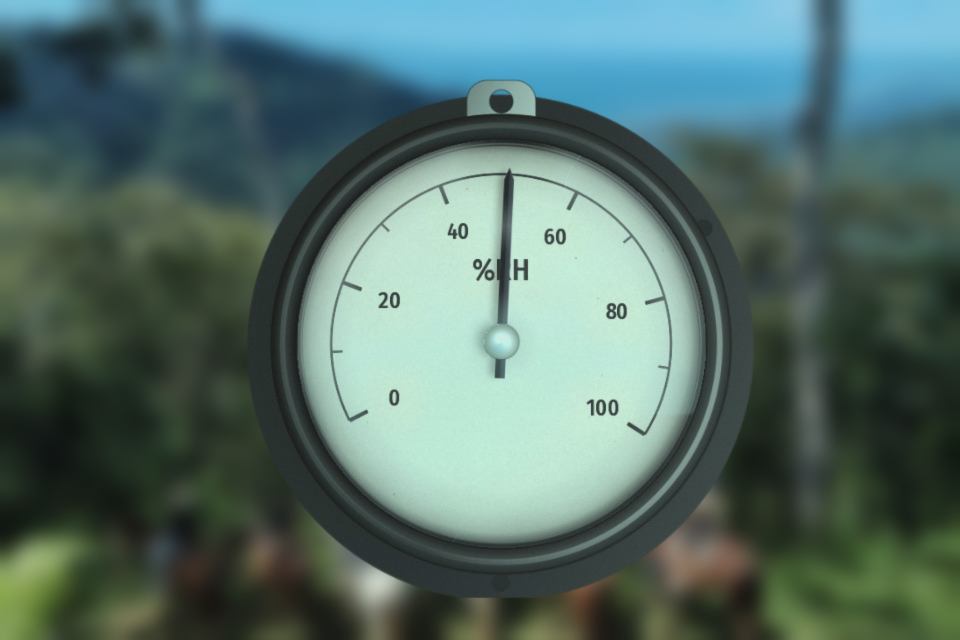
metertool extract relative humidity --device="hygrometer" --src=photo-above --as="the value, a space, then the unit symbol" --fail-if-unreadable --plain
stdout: 50 %
